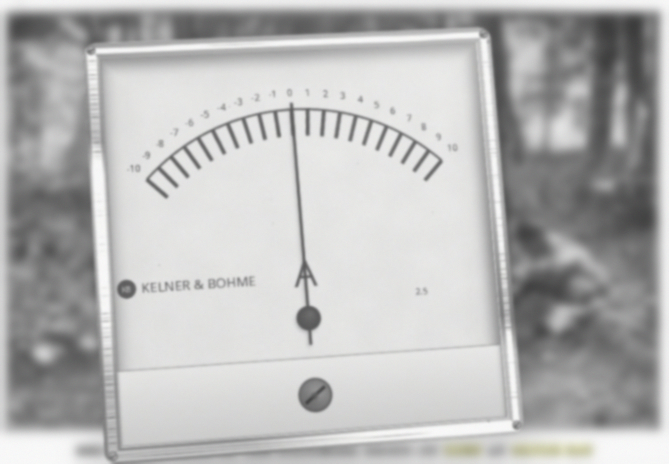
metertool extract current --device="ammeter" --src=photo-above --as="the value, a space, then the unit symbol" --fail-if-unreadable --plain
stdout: 0 A
